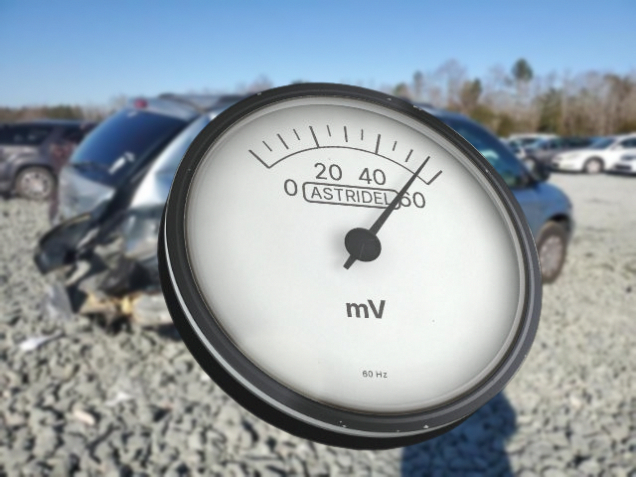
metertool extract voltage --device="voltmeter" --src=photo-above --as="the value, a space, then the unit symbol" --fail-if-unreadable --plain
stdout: 55 mV
